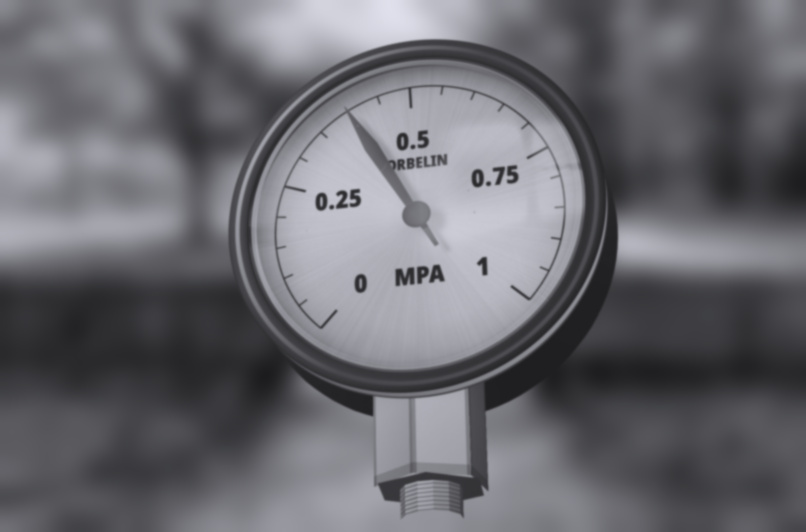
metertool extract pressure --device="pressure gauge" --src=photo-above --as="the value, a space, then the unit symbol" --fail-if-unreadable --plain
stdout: 0.4 MPa
